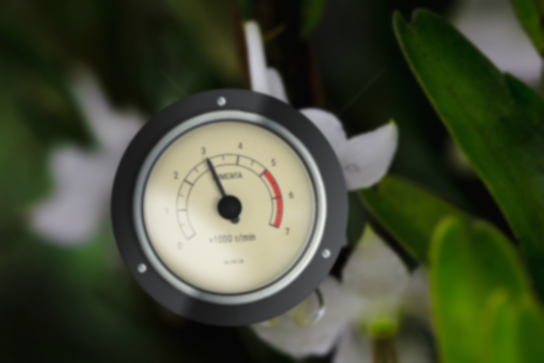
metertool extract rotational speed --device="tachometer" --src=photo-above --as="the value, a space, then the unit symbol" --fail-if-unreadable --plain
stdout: 3000 rpm
